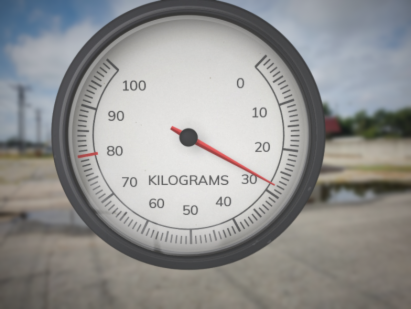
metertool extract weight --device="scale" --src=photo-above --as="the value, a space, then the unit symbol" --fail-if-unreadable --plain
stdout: 28 kg
